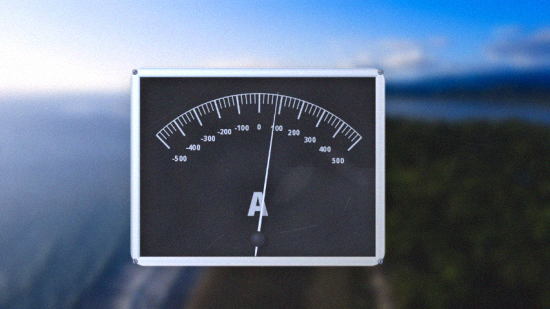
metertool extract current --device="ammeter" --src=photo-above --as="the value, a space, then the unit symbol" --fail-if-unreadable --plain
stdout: 80 A
